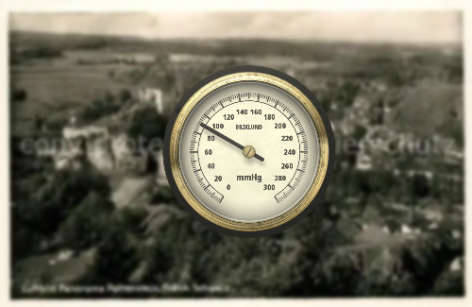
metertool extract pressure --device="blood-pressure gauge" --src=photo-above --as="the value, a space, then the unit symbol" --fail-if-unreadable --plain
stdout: 90 mmHg
